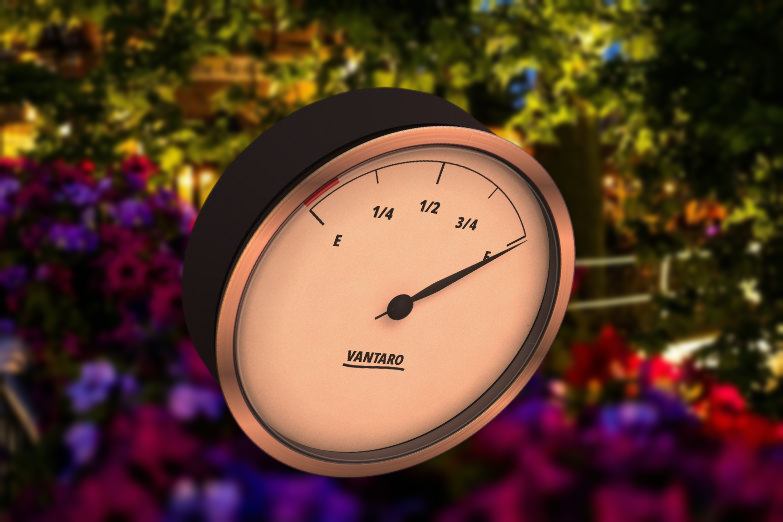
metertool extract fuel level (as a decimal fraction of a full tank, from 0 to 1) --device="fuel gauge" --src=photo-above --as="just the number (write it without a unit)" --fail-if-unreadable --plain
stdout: 1
